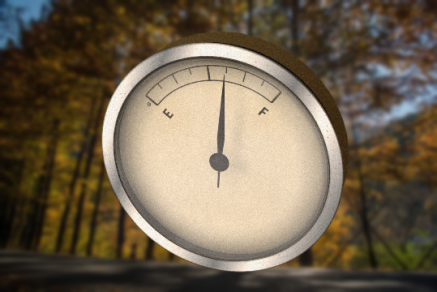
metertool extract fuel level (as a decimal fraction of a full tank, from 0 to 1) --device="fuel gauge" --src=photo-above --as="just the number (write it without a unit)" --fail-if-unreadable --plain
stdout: 0.625
